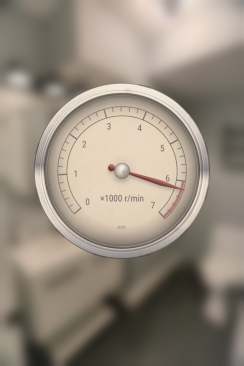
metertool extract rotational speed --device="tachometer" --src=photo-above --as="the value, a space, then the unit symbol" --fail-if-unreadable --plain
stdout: 6200 rpm
